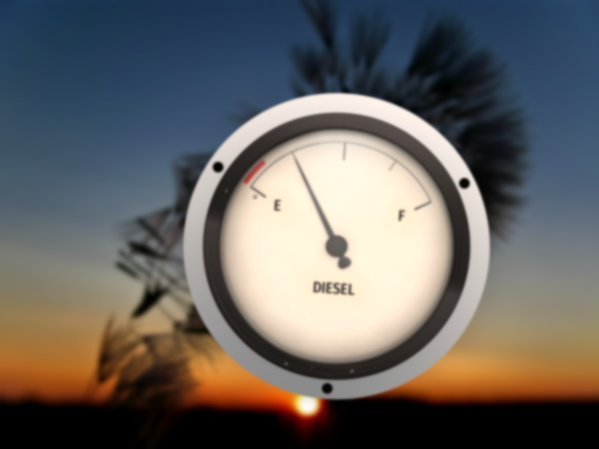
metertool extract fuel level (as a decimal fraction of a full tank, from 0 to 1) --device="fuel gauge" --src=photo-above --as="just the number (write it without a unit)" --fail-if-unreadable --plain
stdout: 0.25
